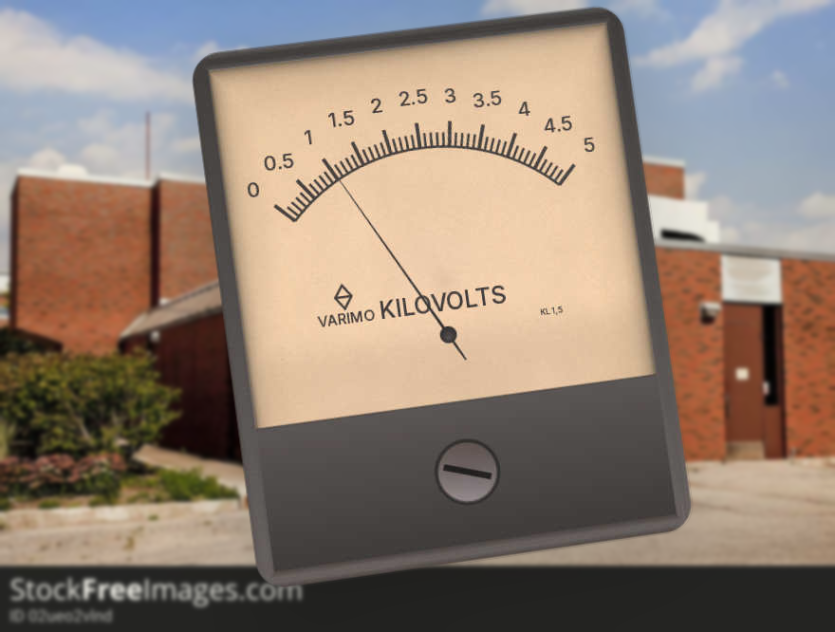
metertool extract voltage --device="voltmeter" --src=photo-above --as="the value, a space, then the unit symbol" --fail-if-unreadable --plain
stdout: 1 kV
